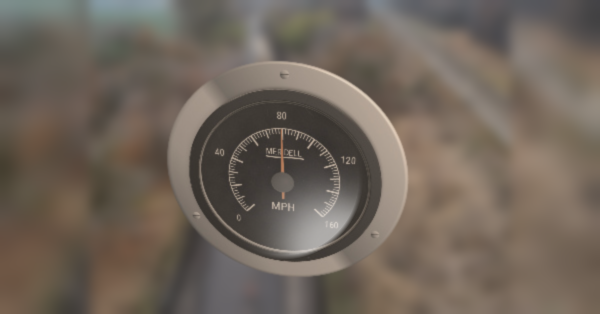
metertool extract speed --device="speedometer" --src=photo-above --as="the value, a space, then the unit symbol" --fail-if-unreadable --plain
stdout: 80 mph
